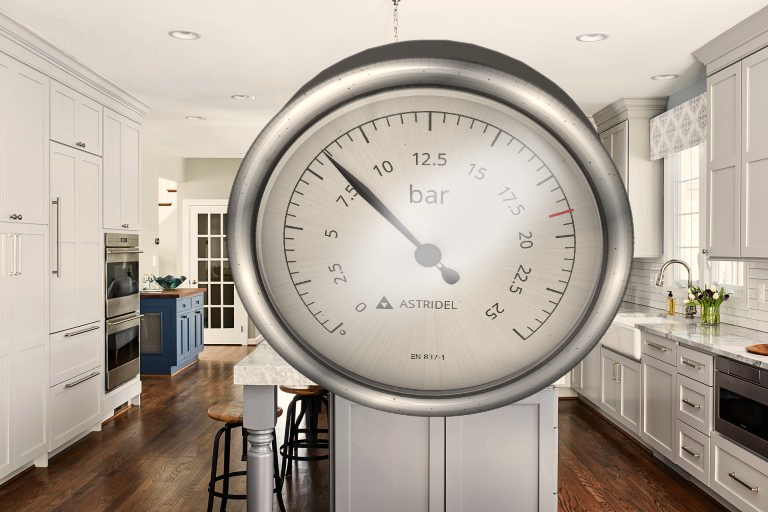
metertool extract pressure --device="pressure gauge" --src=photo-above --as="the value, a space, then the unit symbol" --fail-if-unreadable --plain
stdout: 8.5 bar
